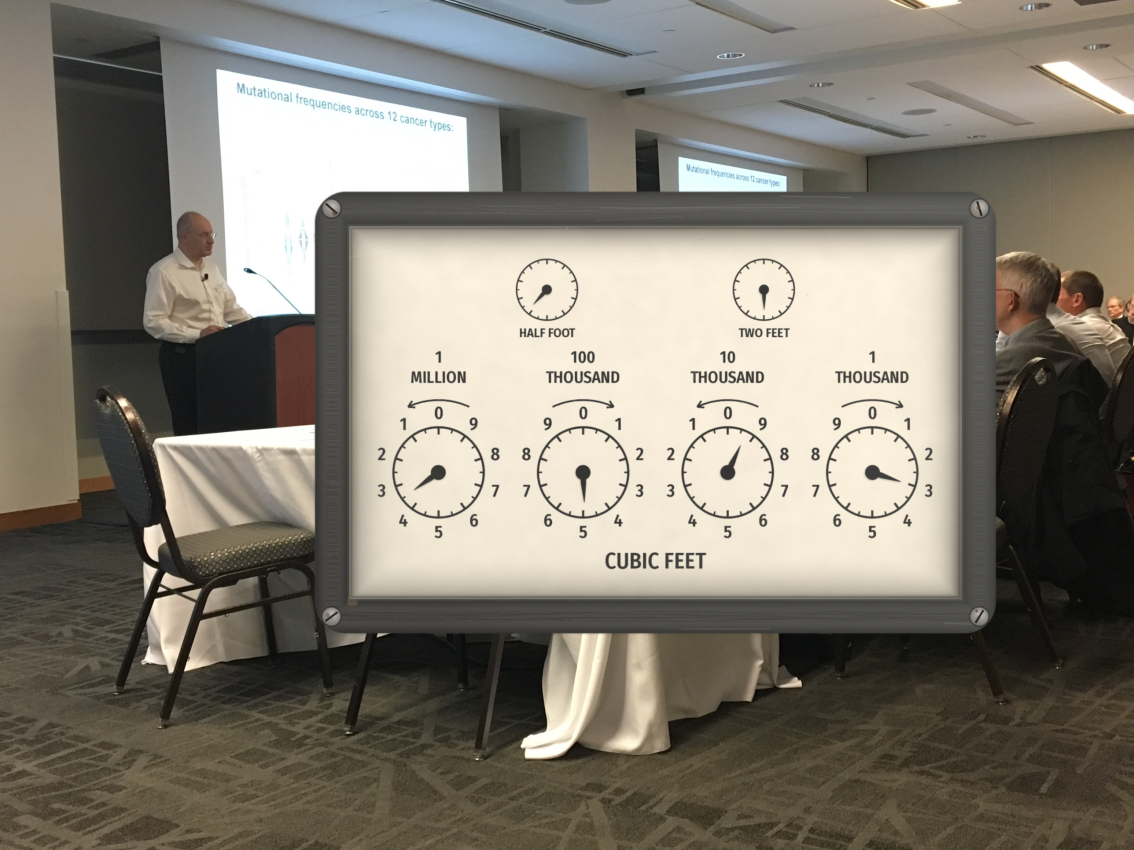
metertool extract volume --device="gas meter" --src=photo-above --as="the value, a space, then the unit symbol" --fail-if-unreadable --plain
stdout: 349300 ft³
